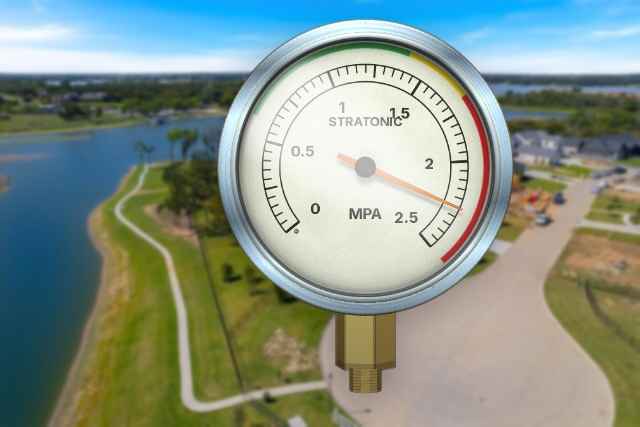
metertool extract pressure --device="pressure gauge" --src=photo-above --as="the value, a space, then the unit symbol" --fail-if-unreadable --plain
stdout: 2.25 MPa
